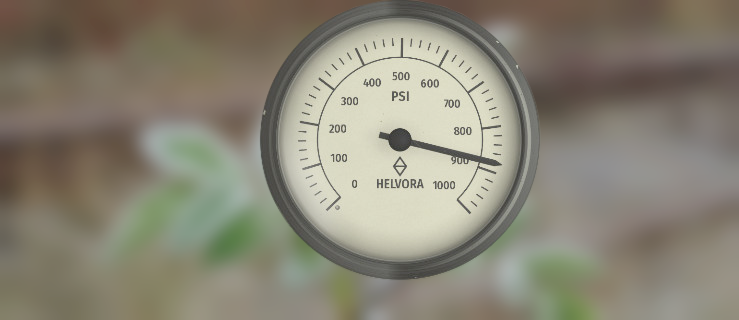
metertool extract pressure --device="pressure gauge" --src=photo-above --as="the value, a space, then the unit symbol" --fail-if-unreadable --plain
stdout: 880 psi
